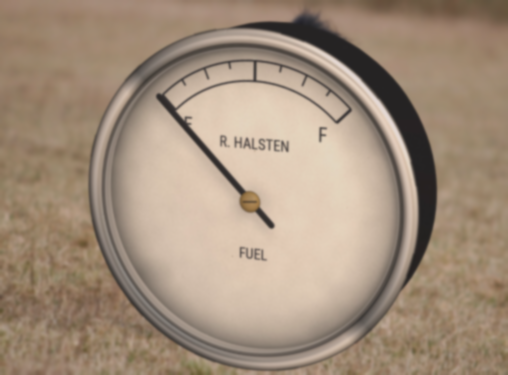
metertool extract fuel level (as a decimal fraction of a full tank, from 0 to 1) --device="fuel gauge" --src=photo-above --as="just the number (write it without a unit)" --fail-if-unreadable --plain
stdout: 0
